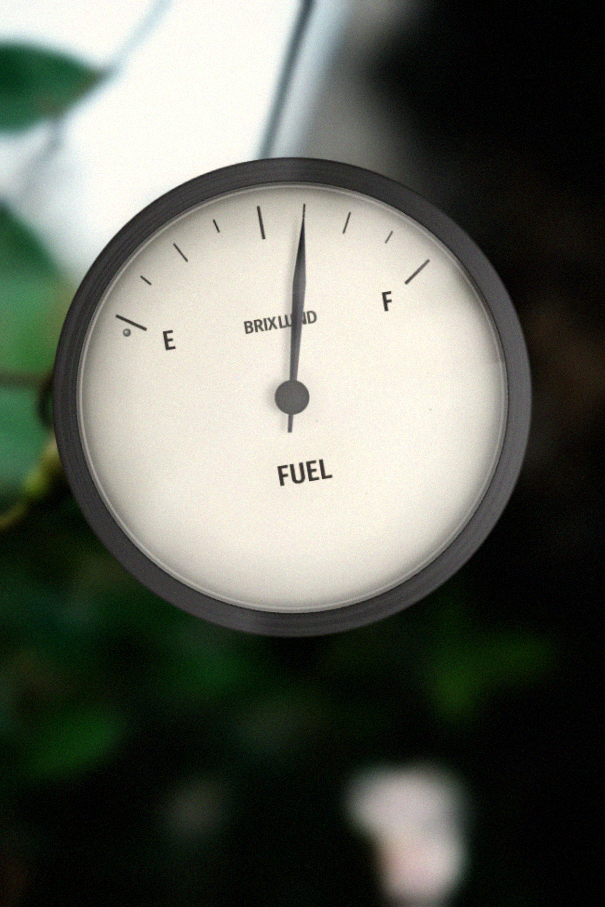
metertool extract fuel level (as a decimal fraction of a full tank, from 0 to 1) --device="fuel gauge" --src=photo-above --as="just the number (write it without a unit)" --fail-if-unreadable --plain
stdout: 0.625
